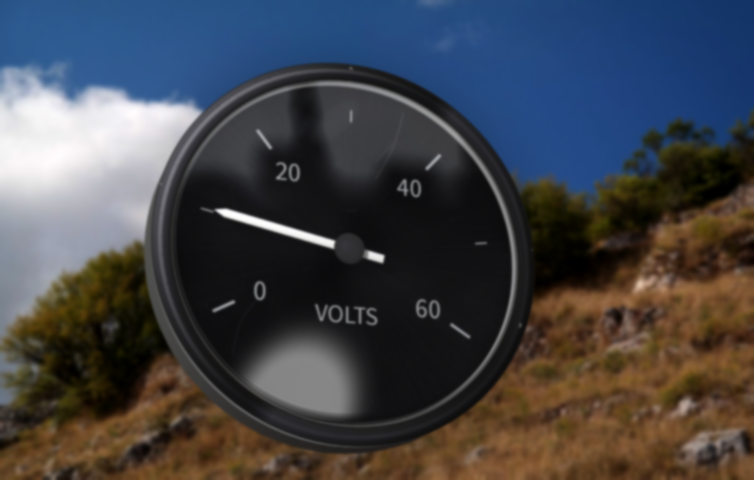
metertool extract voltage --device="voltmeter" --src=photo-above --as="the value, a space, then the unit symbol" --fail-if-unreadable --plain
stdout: 10 V
